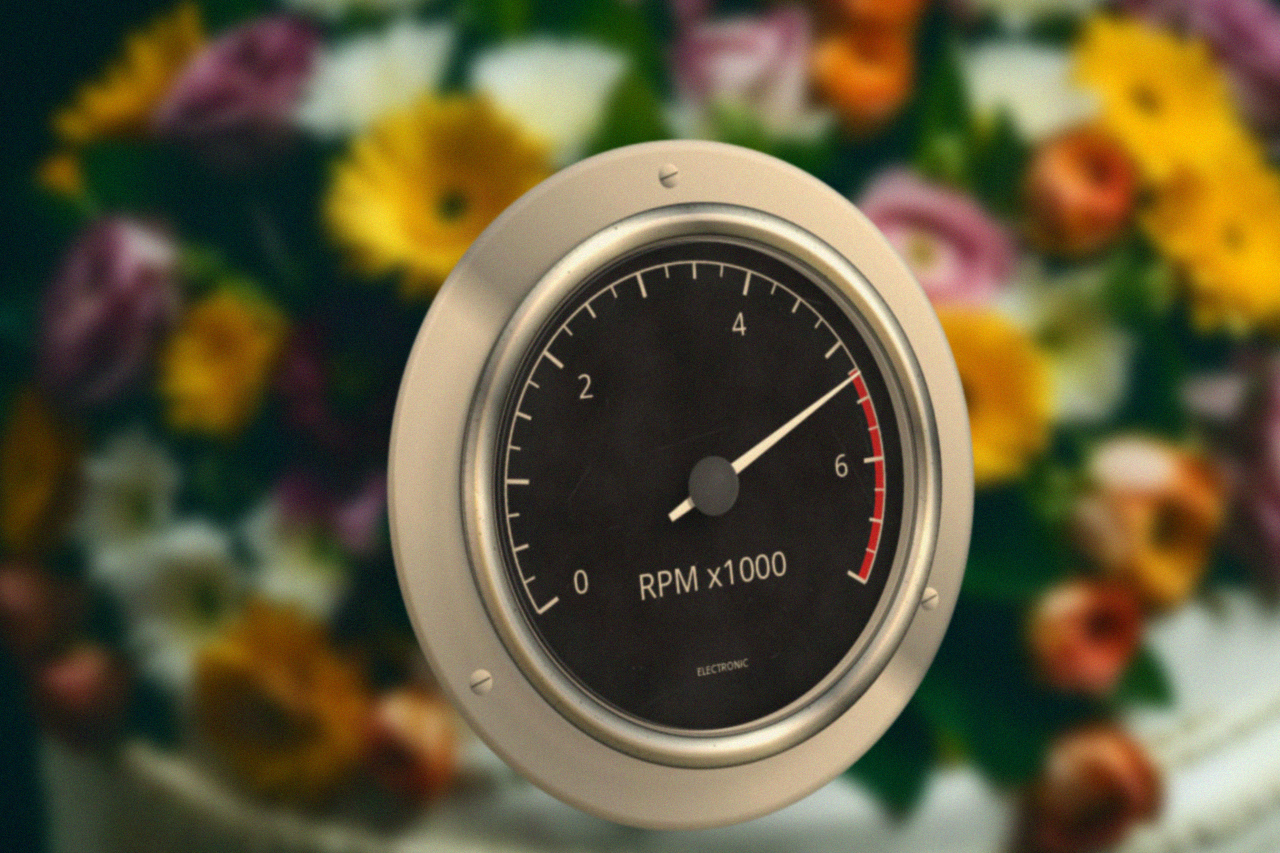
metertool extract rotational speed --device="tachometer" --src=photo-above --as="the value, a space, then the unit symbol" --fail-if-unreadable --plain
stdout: 5250 rpm
